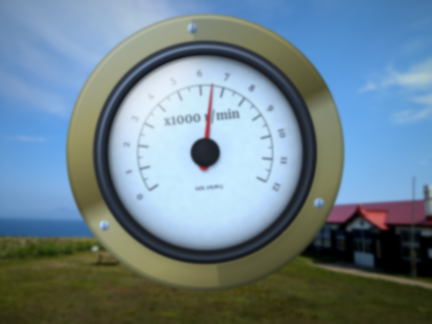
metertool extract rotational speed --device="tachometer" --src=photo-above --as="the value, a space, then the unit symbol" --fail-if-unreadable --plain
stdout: 6500 rpm
